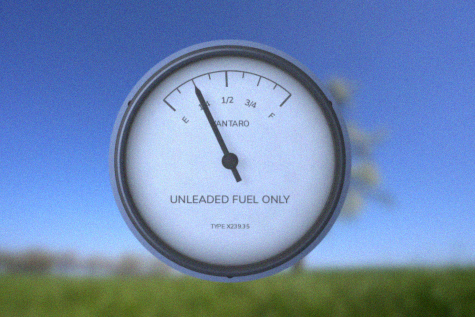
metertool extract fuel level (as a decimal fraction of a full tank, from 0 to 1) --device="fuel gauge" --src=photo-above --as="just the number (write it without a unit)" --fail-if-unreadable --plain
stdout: 0.25
